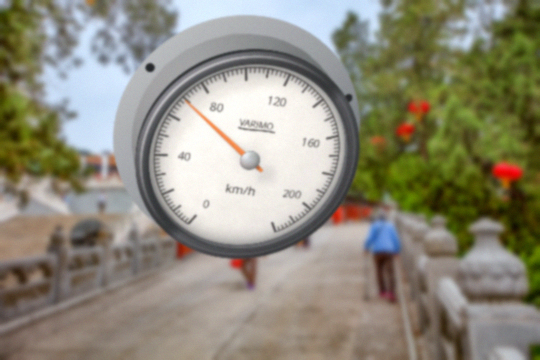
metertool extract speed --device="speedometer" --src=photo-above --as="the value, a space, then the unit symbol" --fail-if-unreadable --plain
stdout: 70 km/h
